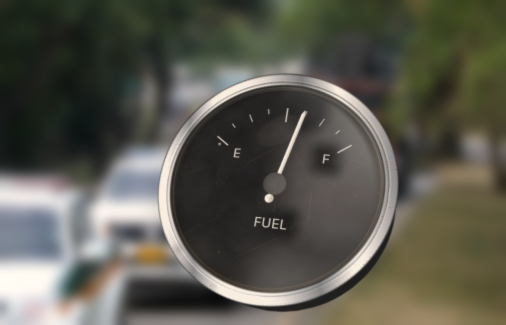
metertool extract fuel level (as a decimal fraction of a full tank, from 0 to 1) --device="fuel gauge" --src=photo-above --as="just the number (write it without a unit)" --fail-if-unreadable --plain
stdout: 0.625
